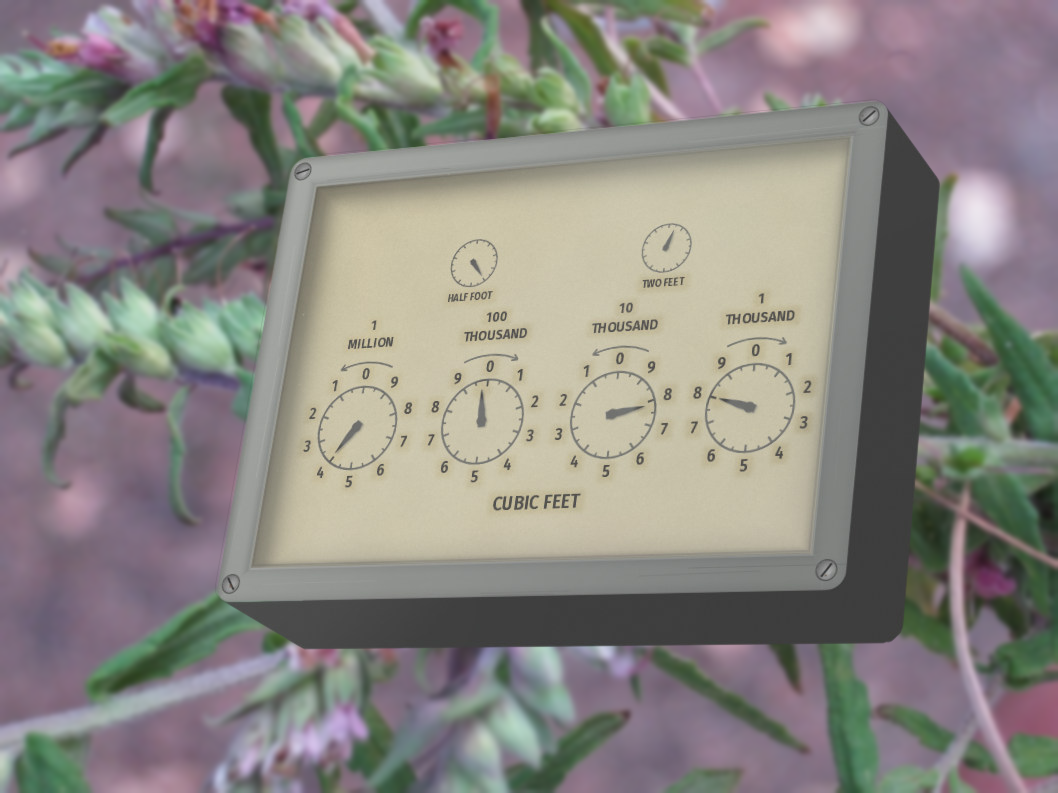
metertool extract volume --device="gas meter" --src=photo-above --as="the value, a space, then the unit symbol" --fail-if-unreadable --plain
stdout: 397800 ft³
